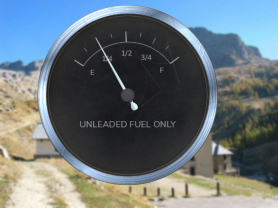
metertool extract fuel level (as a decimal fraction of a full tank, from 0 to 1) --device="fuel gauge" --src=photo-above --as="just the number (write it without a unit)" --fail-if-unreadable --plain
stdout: 0.25
